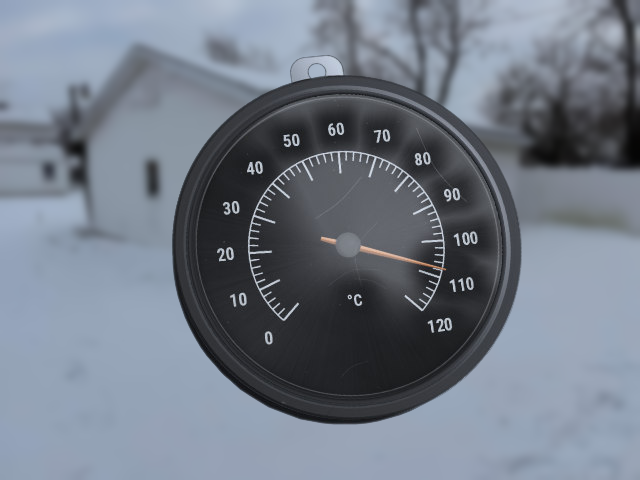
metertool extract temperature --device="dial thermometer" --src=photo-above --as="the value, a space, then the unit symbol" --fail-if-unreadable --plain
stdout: 108 °C
